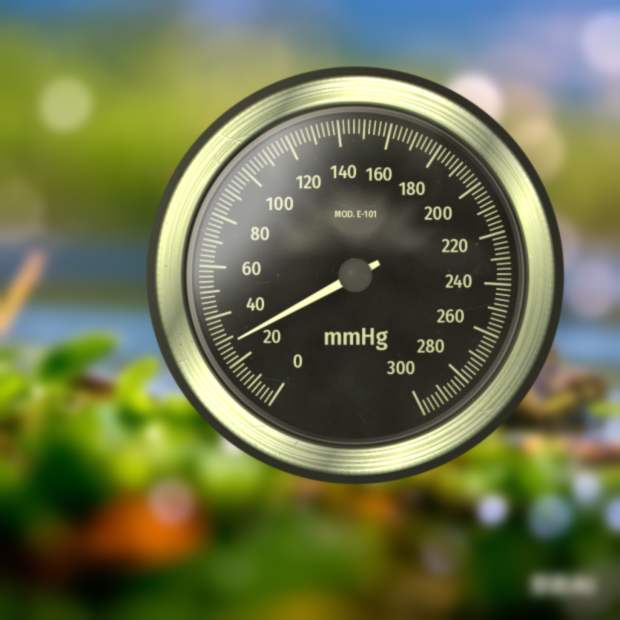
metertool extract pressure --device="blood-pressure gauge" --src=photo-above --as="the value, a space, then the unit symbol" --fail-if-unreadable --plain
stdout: 28 mmHg
